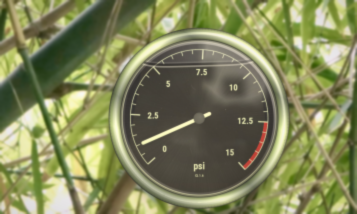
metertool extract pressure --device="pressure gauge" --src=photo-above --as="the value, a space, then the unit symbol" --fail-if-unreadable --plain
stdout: 1 psi
